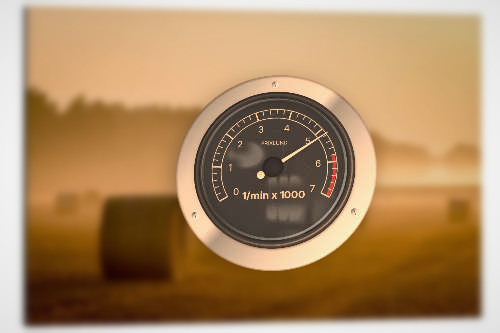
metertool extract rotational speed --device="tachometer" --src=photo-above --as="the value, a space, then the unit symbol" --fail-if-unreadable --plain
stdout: 5200 rpm
